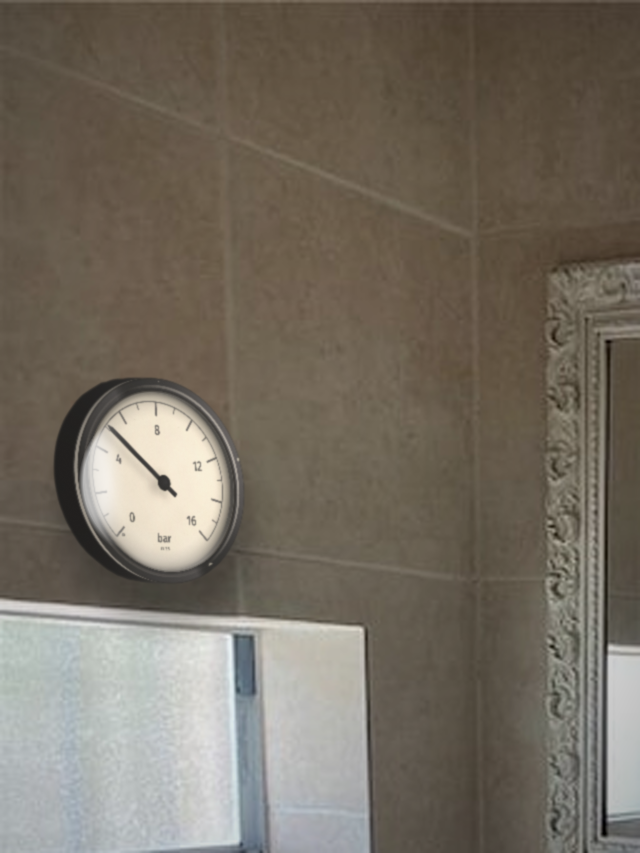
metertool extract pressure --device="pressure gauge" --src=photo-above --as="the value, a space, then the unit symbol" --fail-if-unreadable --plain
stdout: 5 bar
